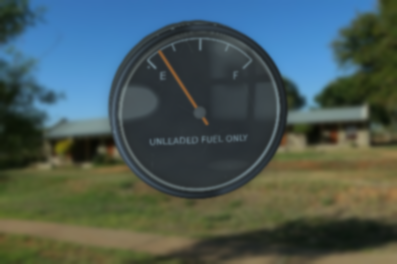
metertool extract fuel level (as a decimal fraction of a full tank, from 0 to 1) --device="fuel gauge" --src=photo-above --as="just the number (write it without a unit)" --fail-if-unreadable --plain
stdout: 0.125
